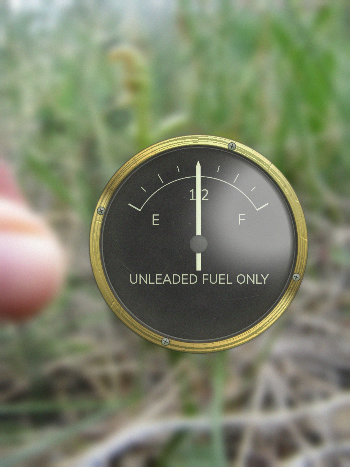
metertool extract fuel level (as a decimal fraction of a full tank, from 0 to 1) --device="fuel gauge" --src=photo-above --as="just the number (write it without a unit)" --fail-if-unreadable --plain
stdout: 0.5
